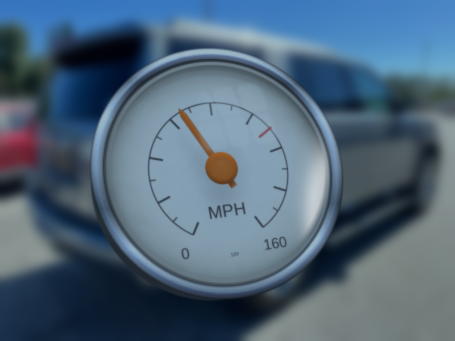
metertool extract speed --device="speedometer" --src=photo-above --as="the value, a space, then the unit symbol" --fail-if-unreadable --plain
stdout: 65 mph
